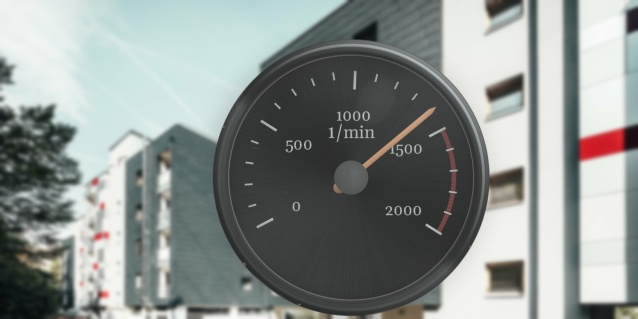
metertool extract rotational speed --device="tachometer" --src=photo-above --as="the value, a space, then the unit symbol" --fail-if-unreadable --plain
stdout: 1400 rpm
